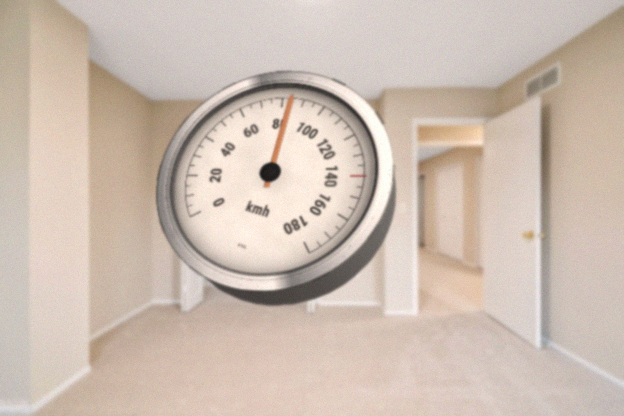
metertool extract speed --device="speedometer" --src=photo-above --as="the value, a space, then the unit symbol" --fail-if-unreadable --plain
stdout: 85 km/h
